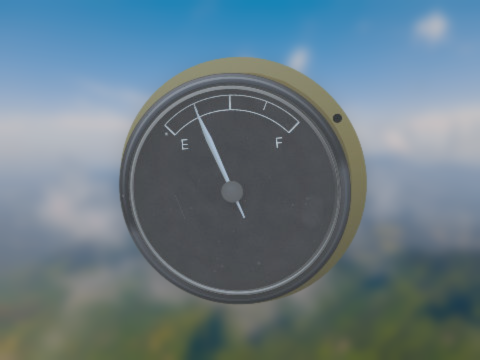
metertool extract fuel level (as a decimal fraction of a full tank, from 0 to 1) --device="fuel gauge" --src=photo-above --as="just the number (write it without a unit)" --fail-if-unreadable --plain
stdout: 0.25
